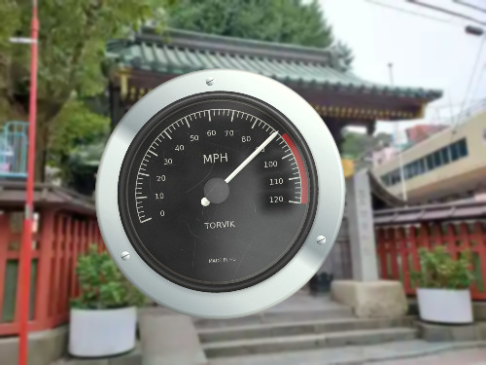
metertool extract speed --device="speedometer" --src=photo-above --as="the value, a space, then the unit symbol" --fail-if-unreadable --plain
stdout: 90 mph
